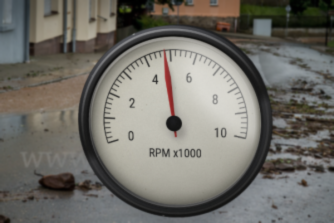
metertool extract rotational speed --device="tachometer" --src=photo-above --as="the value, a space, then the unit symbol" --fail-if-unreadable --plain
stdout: 4800 rpm
